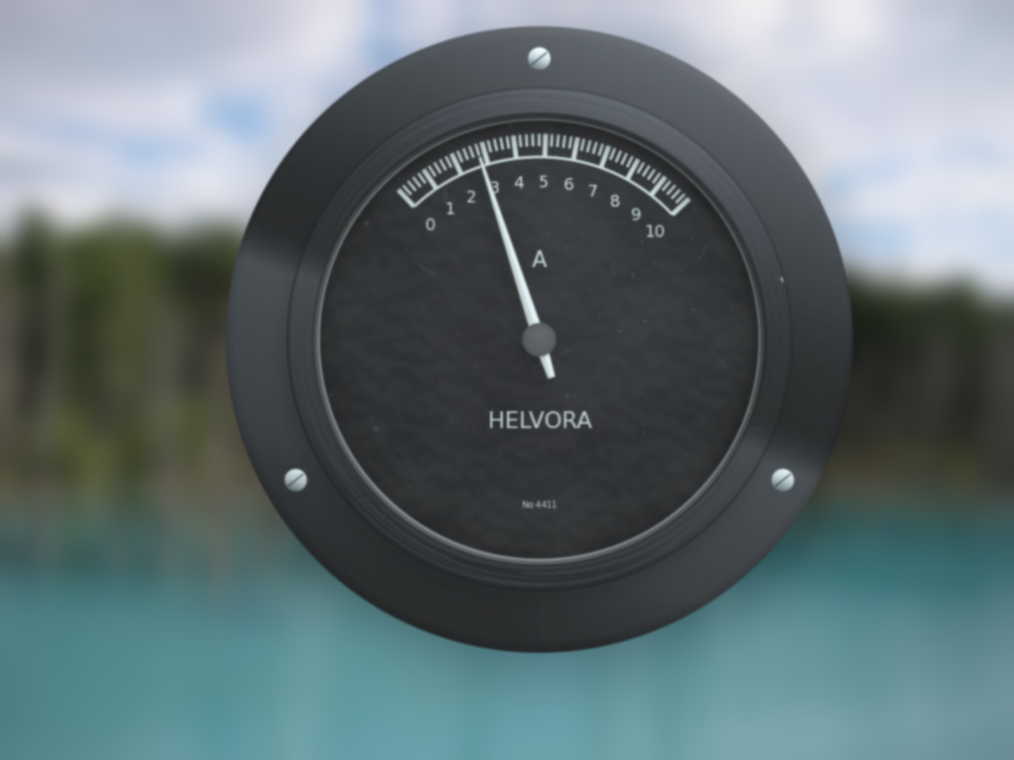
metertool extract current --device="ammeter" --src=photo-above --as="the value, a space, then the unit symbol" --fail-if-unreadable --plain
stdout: 2.8 A
